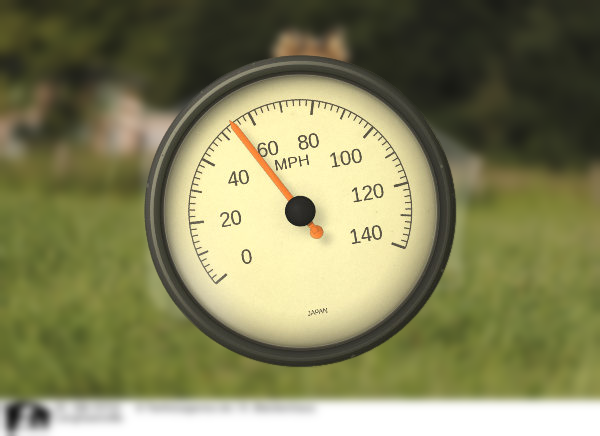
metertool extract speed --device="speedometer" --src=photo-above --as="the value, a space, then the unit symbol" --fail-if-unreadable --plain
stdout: 54 mph
